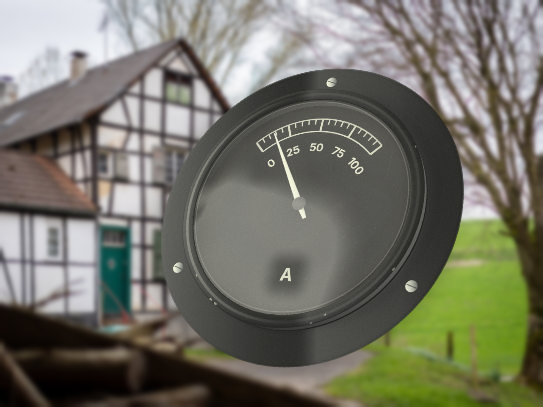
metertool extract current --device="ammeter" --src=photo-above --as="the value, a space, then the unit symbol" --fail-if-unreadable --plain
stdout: 15 A
